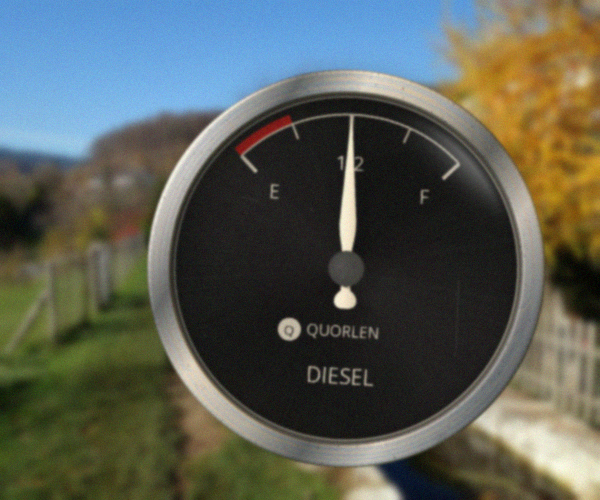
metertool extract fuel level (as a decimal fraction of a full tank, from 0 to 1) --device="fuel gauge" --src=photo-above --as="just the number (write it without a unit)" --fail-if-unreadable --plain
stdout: 0.5
